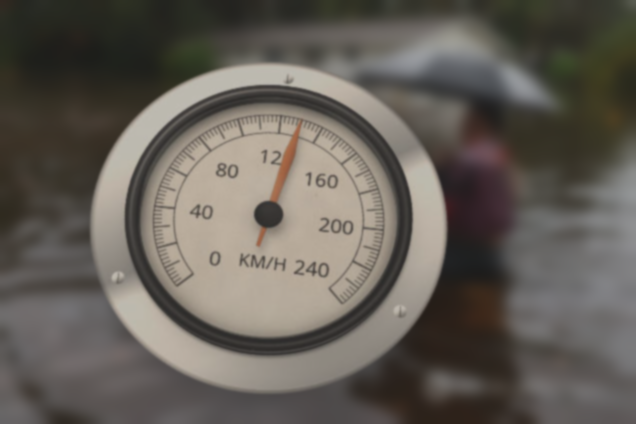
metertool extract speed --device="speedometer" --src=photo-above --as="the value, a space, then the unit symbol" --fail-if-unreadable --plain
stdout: 130 km/h
